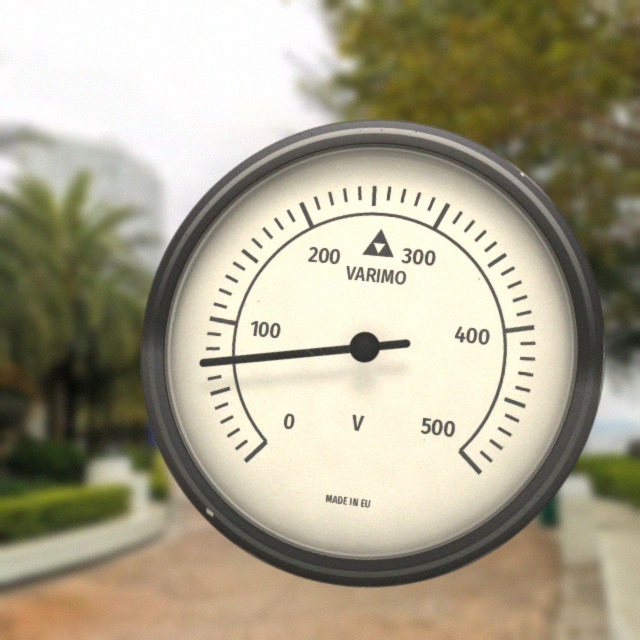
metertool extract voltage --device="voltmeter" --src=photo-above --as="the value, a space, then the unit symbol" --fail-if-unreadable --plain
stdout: 70 V
